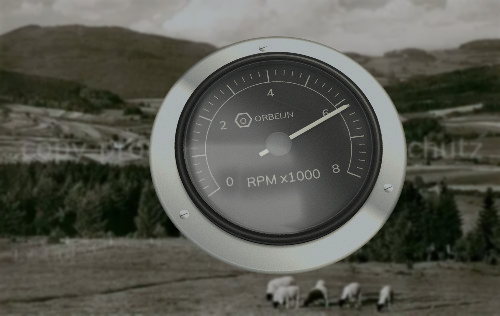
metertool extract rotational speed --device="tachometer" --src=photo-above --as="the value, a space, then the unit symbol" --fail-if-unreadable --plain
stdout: 6200 rpm
